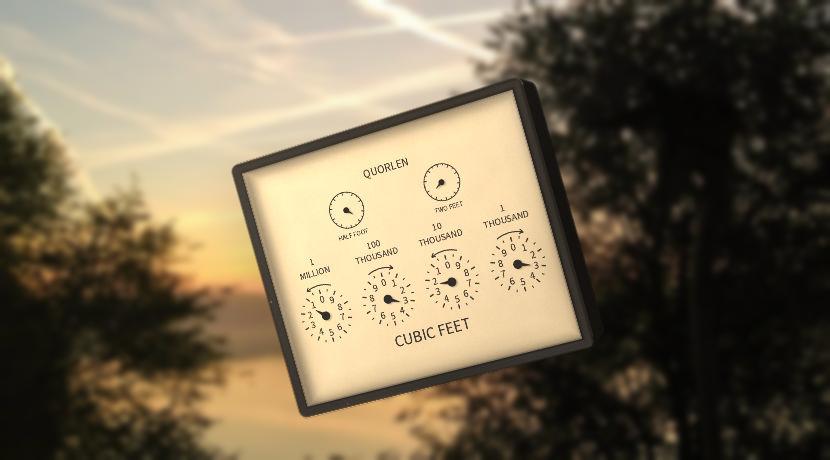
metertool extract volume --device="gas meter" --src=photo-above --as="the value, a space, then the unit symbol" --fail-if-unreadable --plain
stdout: 132300 ft³
